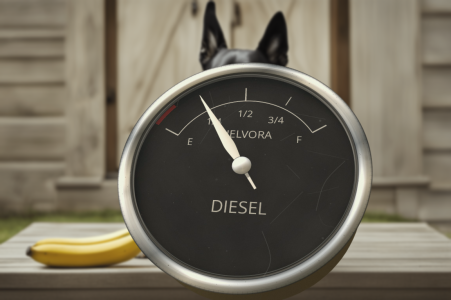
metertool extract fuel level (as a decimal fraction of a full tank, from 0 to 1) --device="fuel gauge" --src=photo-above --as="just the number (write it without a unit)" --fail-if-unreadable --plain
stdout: 0.25
